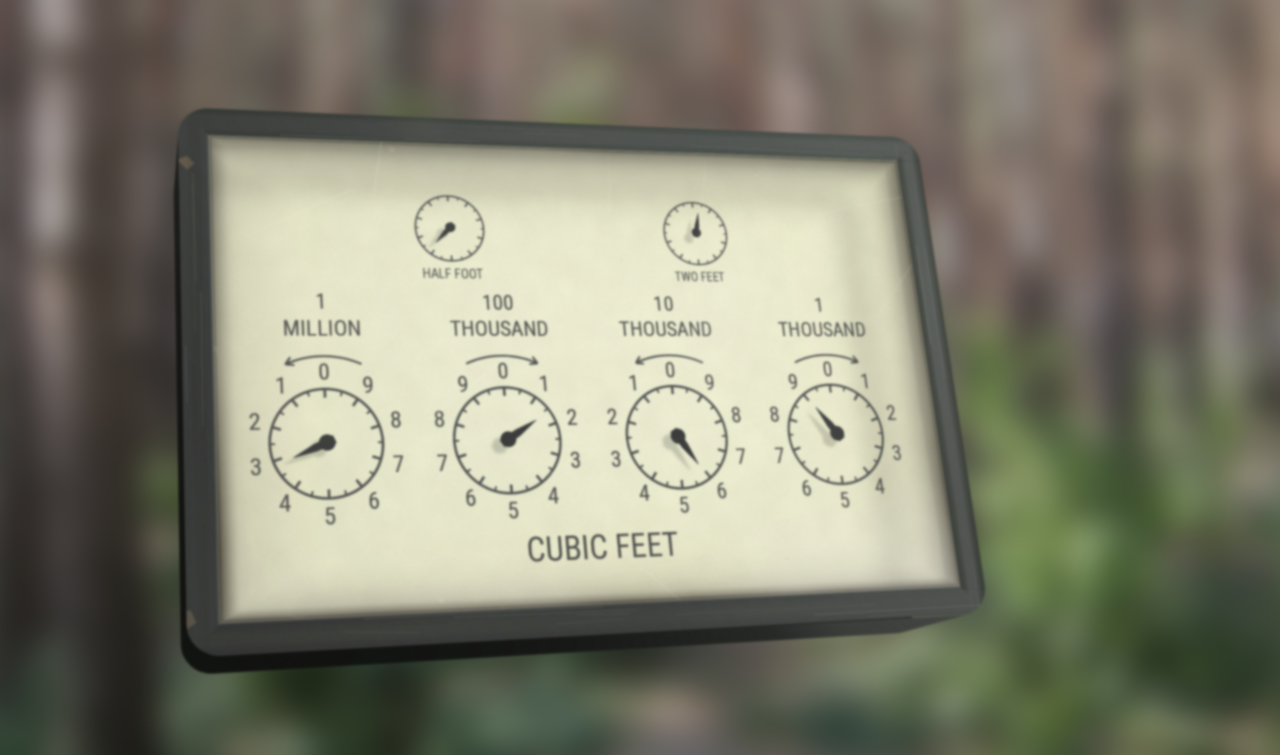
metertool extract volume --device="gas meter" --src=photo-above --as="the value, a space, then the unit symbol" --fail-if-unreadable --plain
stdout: 315900 ft³
